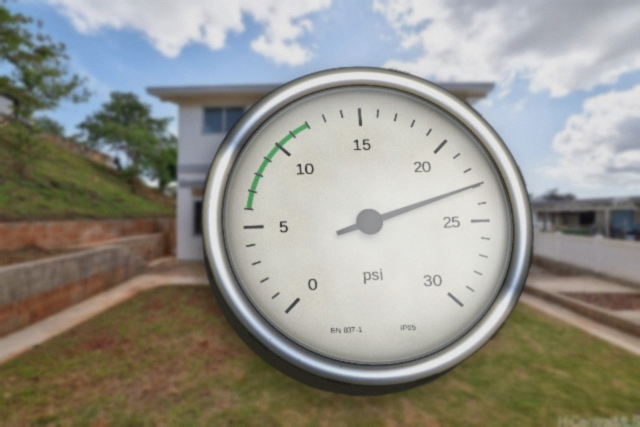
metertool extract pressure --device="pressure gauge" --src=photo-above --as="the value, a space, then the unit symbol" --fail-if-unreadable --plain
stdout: 23 psi
